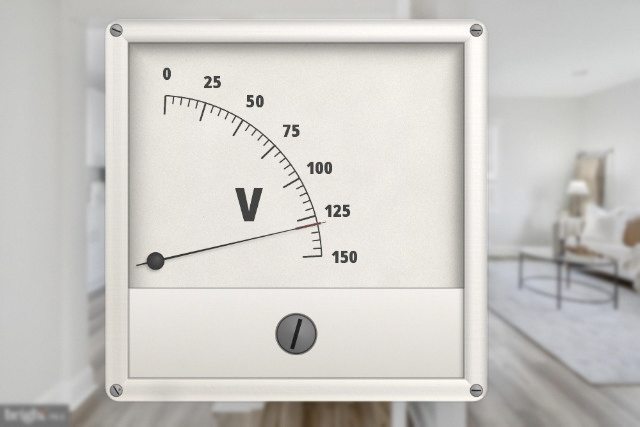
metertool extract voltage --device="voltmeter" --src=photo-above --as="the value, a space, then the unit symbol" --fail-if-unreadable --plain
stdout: 130 V
